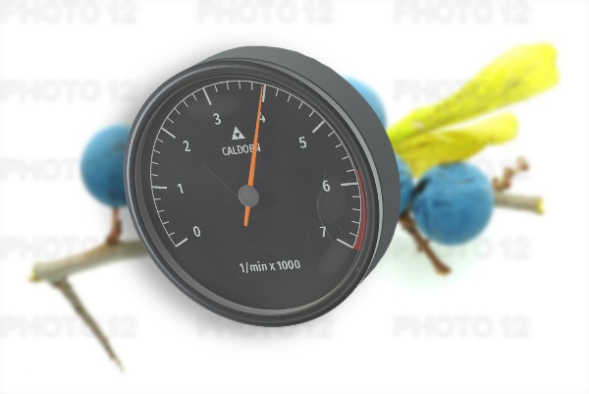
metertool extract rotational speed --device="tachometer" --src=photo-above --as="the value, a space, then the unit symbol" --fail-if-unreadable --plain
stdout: 4000 rpm
